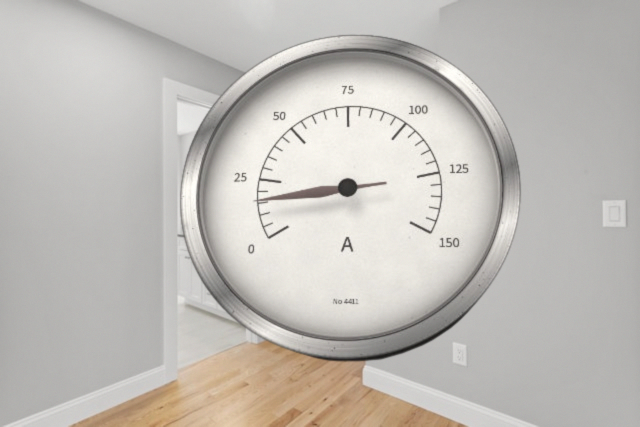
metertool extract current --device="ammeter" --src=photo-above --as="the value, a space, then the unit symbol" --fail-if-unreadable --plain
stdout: 15 A
